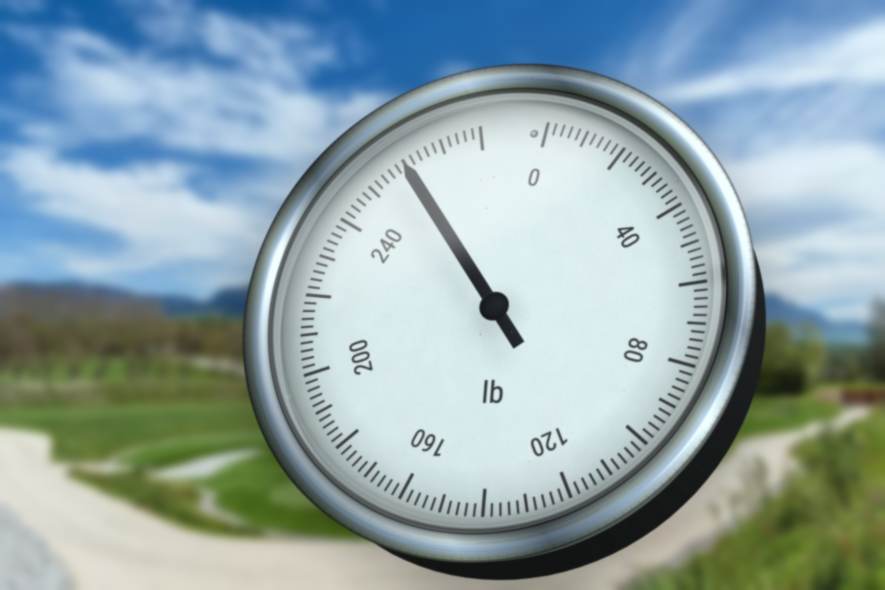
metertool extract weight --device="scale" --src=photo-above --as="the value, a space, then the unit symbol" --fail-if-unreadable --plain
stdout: 260 lb
